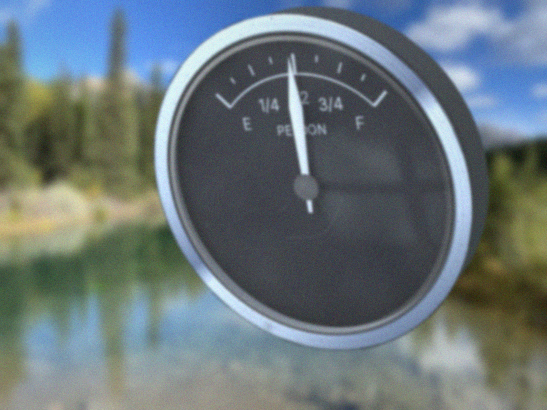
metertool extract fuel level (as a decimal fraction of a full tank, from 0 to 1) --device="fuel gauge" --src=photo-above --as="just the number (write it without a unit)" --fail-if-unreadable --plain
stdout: 0.5
